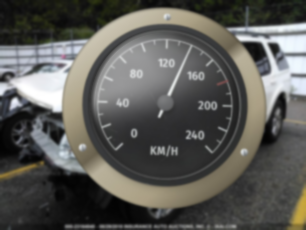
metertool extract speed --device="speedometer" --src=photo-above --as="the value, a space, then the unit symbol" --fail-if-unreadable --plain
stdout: 140 km/h
